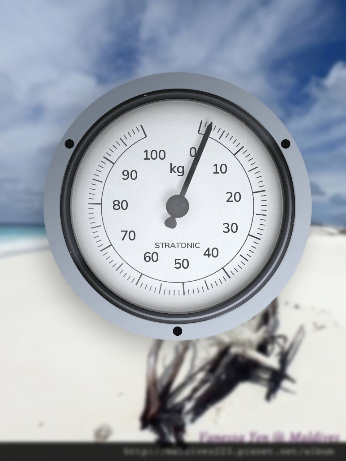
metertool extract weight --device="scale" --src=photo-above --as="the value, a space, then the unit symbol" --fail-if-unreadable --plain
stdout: 2 kg
